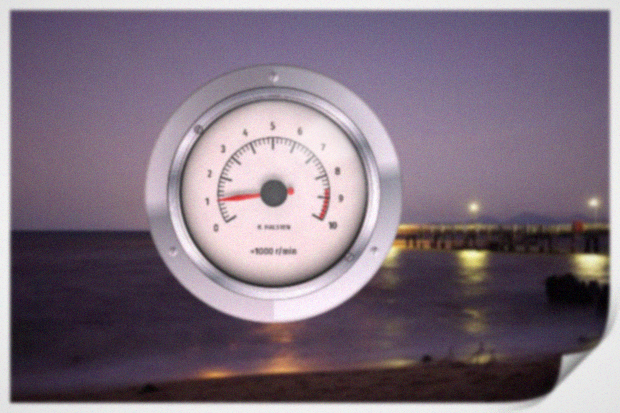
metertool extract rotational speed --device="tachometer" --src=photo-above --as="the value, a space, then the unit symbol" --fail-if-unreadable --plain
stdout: 1000 rpm
